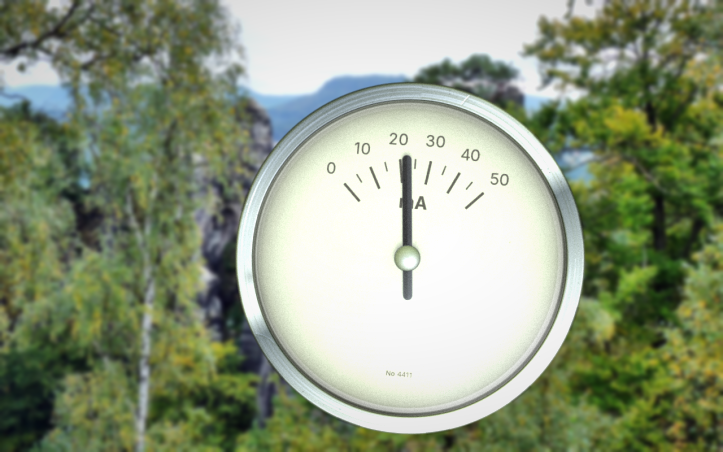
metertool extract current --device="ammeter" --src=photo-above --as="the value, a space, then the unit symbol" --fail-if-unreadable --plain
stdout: 22.5 mA
